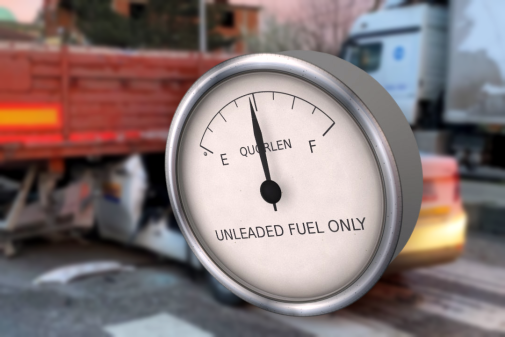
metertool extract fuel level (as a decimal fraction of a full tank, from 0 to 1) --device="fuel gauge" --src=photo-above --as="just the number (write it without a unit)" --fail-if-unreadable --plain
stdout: 0.5
